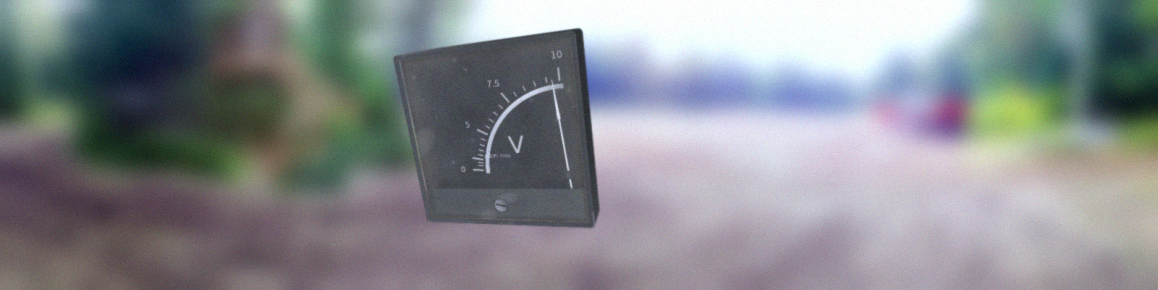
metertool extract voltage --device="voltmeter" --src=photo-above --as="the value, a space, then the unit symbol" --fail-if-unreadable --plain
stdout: 9.75 V
